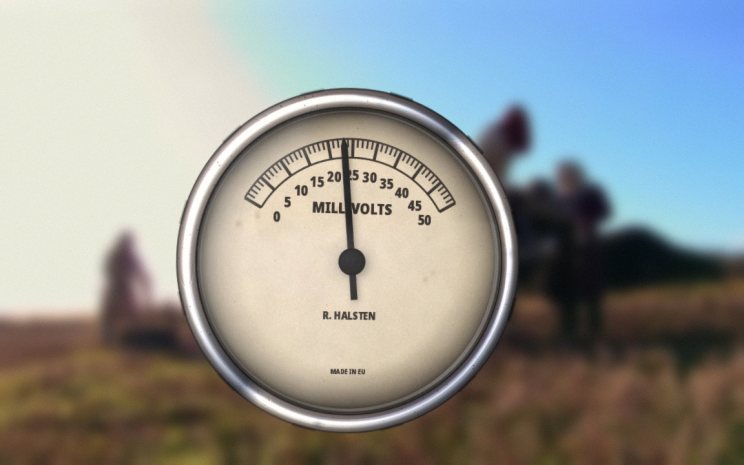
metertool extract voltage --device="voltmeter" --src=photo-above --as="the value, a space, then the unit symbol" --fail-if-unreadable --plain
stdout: 23 mV
